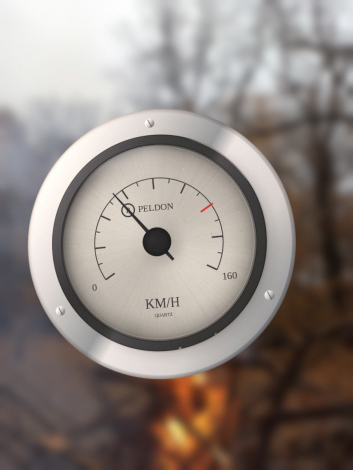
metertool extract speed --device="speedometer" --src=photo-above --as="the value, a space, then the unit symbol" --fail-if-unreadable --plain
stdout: 55 km/h
